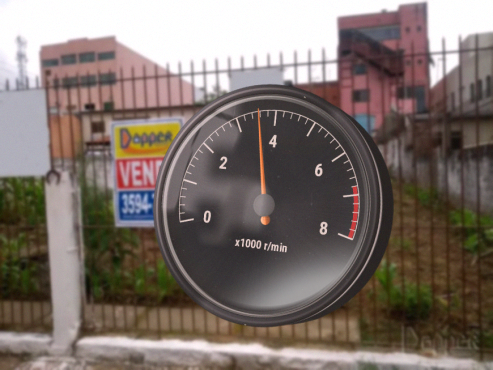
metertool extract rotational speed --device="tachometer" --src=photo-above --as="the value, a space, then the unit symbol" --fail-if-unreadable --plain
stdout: 3600 rpm
